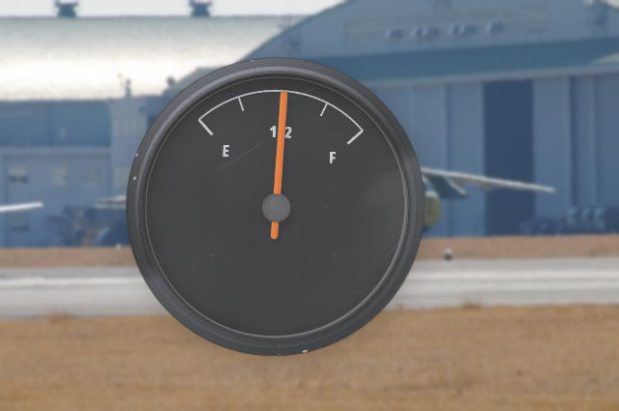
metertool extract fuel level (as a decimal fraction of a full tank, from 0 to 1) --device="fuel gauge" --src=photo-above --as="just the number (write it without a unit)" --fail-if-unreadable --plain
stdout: 0.5
